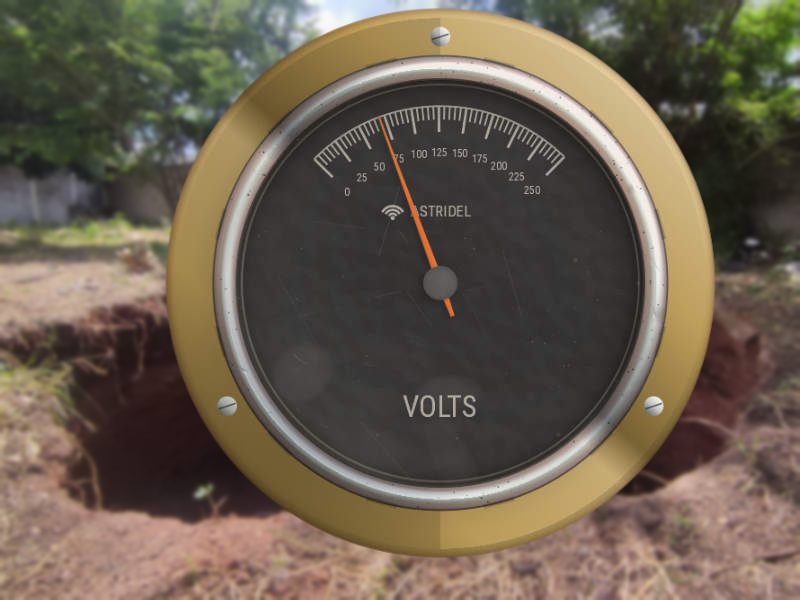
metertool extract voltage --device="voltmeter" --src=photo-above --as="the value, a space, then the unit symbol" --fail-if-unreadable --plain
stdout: 70 V
